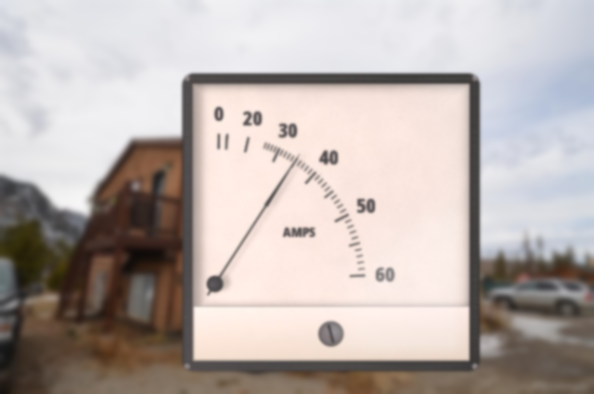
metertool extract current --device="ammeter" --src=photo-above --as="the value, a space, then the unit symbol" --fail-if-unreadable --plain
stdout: 35 A
